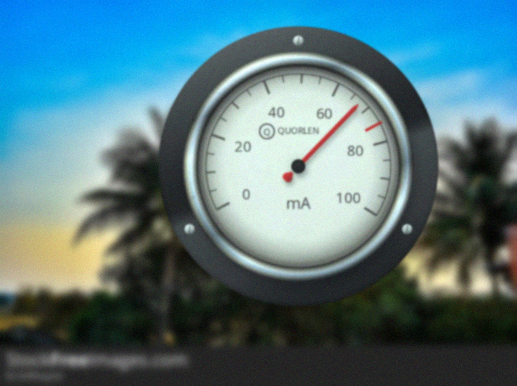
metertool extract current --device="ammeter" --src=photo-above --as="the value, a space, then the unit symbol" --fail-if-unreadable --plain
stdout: 67.5 mA
